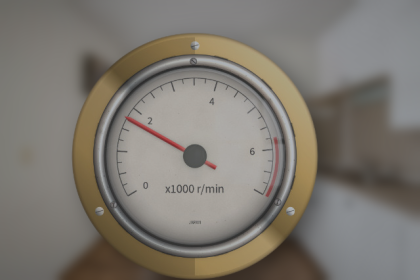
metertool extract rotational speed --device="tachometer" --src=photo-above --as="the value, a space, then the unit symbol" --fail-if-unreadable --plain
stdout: 1750 rpm
